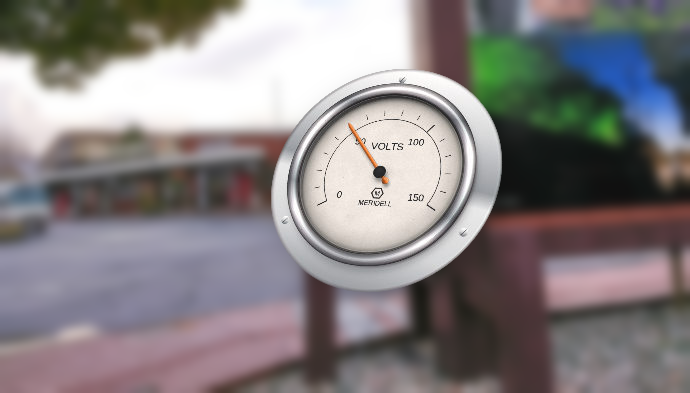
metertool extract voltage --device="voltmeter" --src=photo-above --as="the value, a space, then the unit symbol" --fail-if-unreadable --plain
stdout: 50 V
